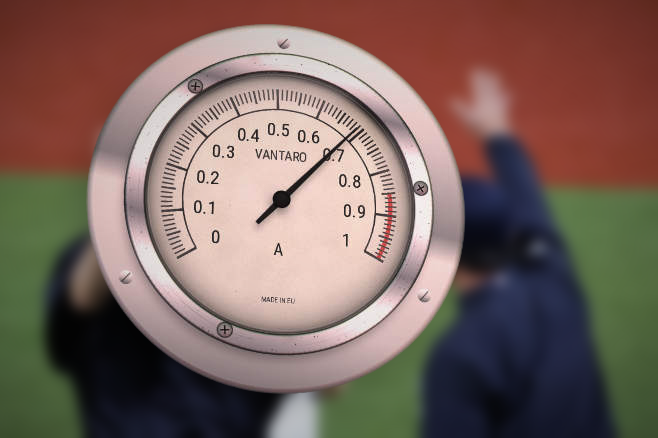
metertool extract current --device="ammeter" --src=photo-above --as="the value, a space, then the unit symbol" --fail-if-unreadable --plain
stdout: 0.69 A
